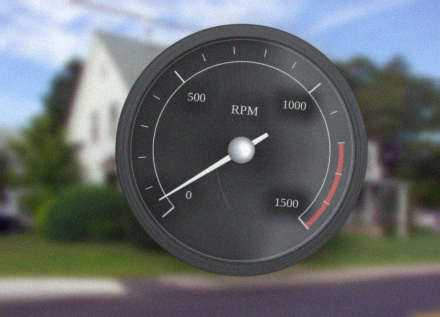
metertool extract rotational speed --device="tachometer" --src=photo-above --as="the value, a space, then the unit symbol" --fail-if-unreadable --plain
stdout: 50 rpm
